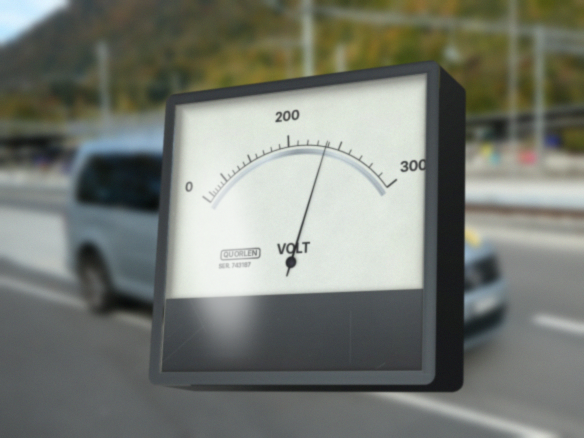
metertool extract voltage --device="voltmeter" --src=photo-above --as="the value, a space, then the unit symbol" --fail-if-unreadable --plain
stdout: 240 V
